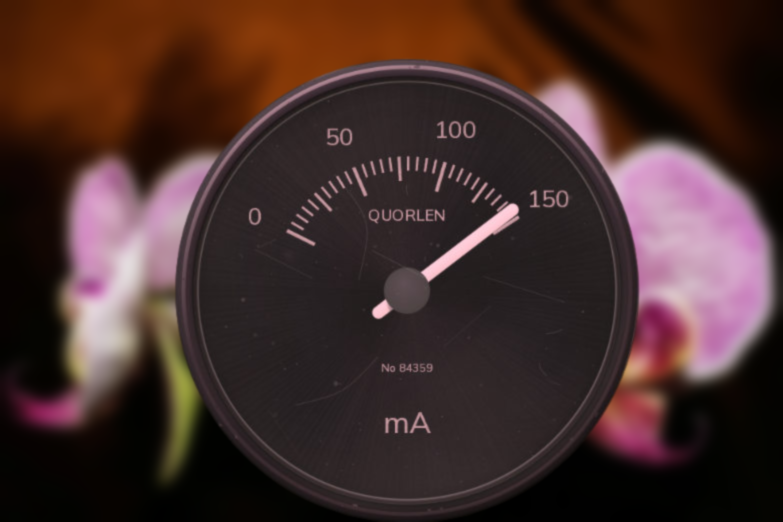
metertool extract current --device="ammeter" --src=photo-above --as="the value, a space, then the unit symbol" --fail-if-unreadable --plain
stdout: 145 mA
